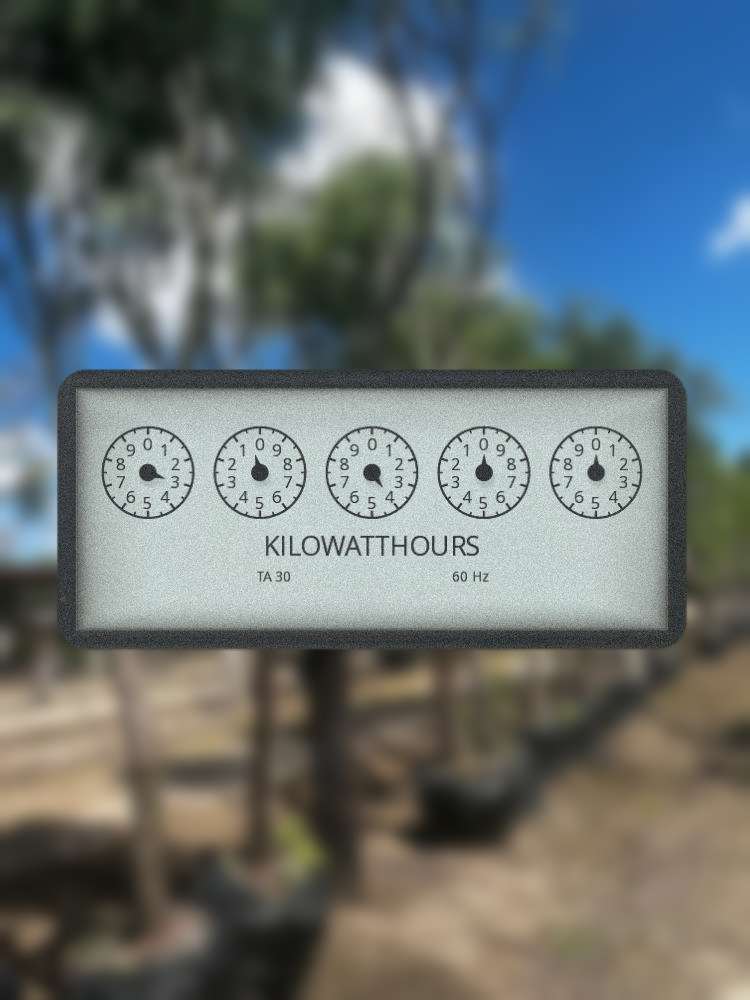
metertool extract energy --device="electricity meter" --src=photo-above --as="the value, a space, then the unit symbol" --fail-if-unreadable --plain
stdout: 30400 kWh
